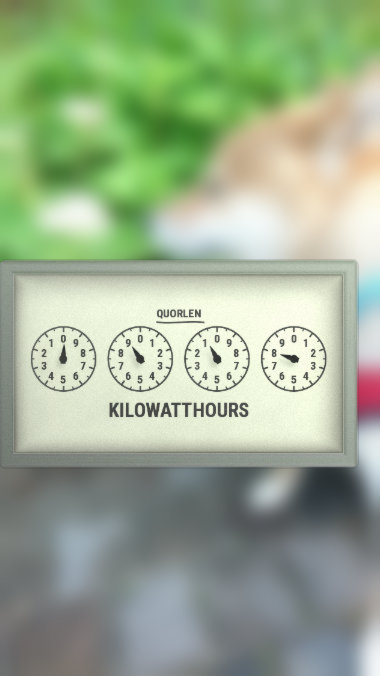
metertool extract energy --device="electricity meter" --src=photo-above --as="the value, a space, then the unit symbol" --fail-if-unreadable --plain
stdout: 9908 kWh
